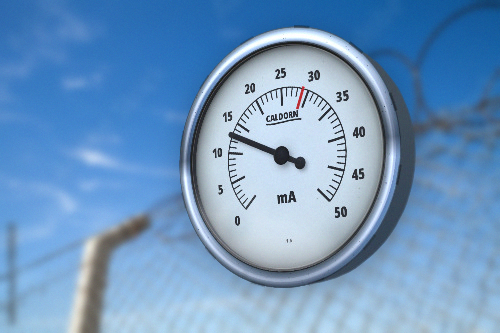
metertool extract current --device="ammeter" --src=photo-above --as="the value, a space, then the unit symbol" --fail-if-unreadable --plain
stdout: 13 mA
